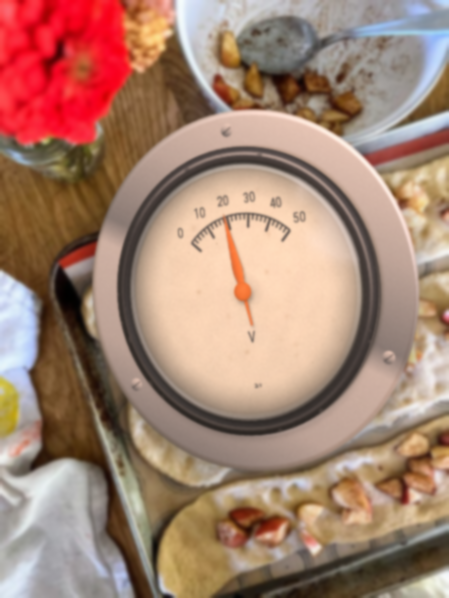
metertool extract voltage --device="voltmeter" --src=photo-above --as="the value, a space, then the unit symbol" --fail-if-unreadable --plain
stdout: 20 V
